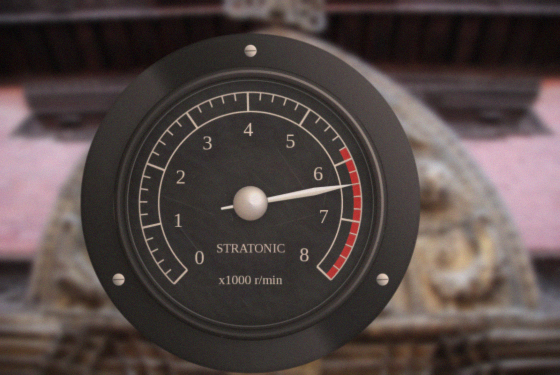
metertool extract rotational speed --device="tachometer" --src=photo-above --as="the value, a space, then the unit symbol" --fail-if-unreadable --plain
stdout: 6400 rpm
